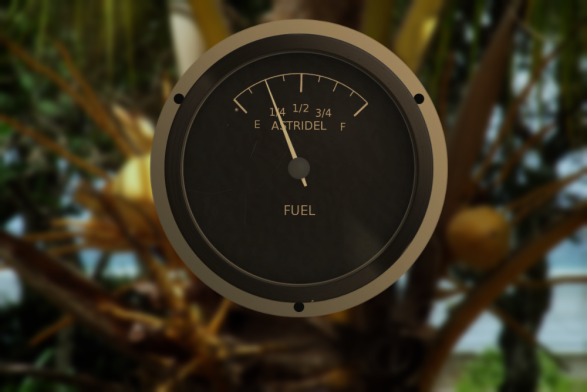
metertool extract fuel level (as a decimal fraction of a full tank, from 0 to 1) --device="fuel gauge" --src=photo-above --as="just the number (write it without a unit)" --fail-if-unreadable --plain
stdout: 0.25
